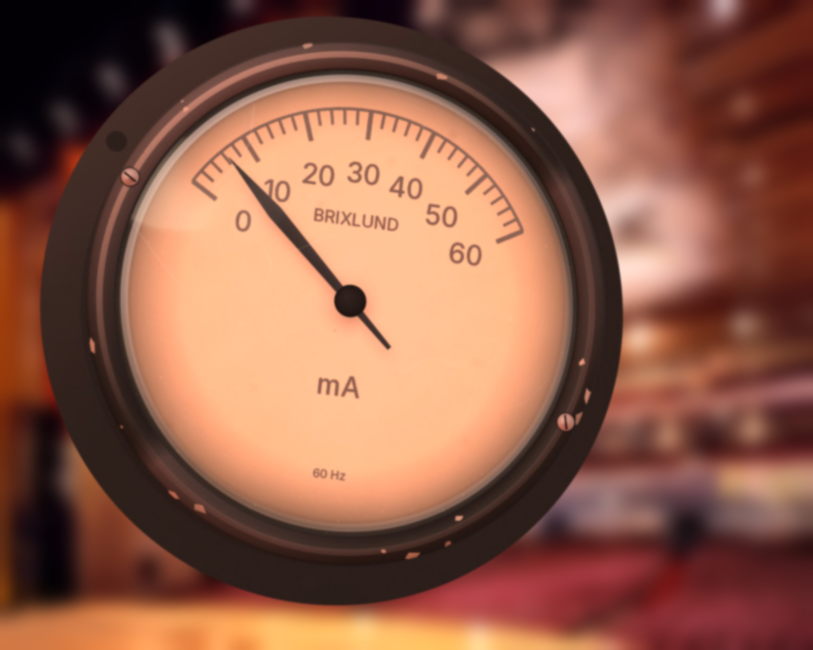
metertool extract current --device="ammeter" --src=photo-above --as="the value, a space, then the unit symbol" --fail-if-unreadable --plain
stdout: 6 mA
